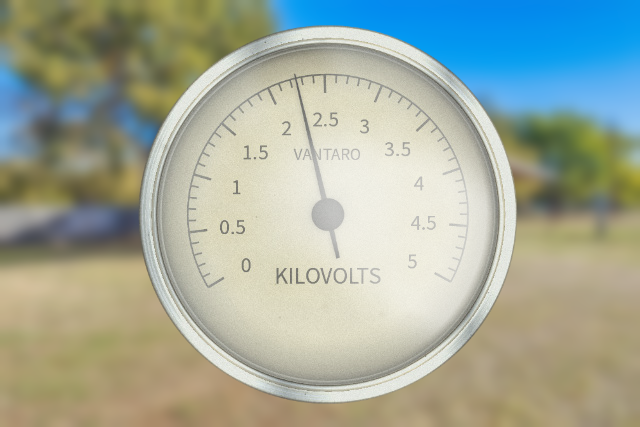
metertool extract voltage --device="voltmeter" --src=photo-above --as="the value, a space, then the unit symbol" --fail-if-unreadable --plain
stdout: 2.25 kV
